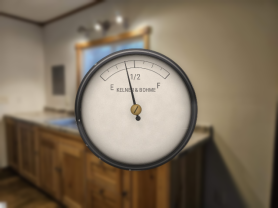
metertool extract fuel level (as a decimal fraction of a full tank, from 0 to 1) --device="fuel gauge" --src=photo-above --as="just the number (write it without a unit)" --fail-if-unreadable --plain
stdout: 0.375
